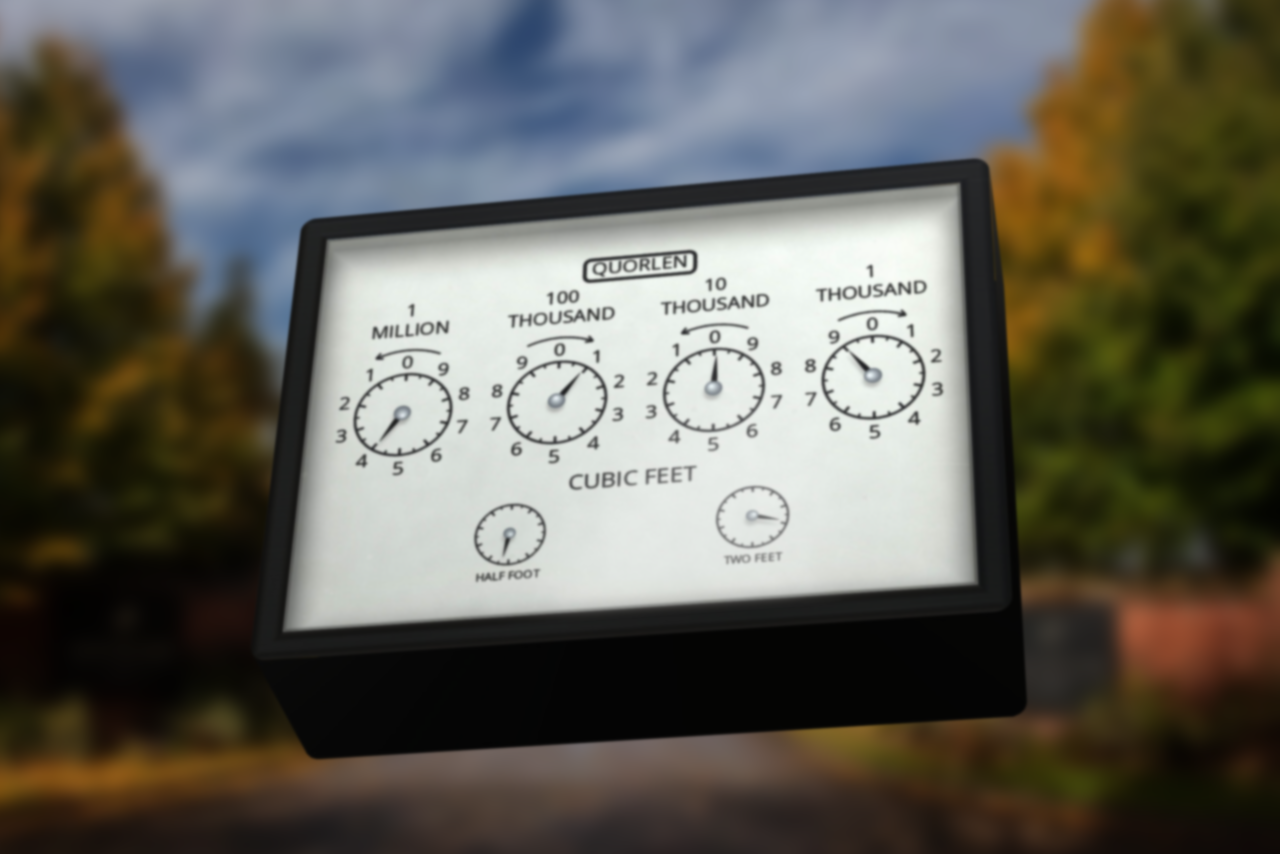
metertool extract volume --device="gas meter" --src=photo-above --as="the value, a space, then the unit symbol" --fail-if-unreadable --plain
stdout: 409900 ft³
